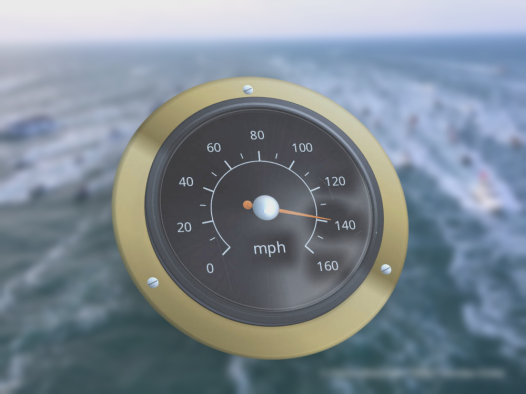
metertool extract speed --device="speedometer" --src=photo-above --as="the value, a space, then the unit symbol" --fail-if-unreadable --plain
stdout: 140 mph
